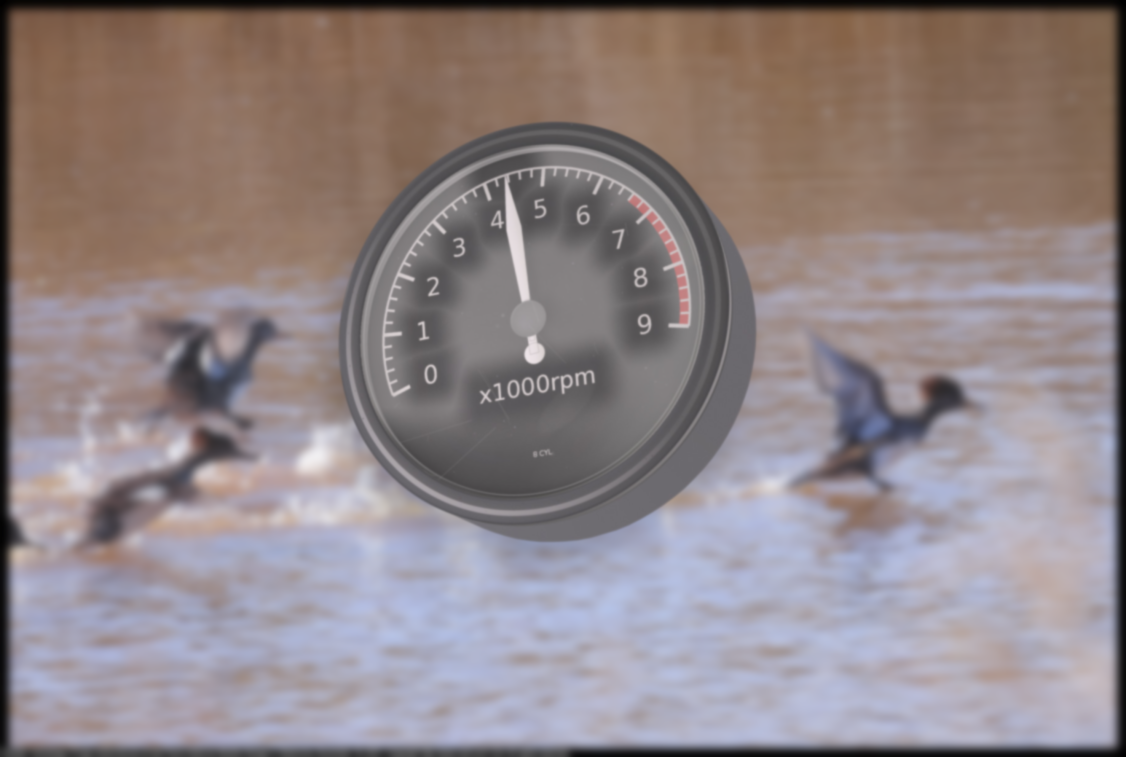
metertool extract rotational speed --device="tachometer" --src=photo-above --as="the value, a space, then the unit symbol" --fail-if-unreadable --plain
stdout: 4400 rpm
